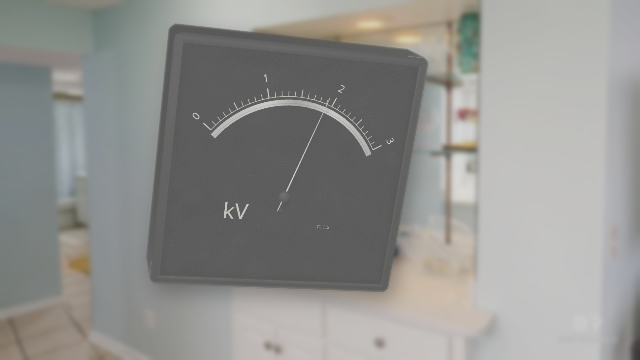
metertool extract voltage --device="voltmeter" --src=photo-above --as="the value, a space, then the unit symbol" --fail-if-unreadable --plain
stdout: 1.9 kV
